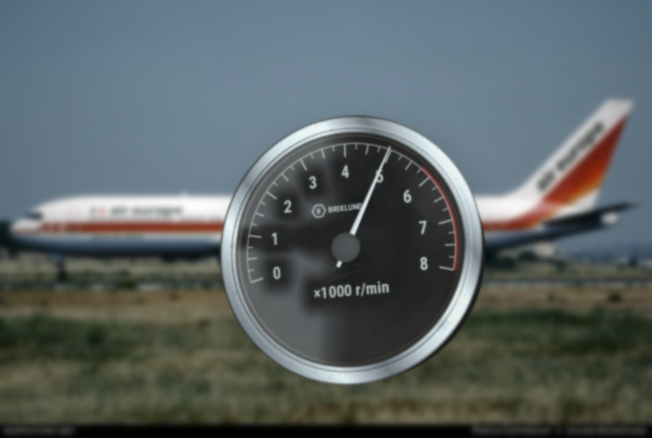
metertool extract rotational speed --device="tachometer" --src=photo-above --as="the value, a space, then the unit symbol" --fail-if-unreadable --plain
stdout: 5000 rpm
